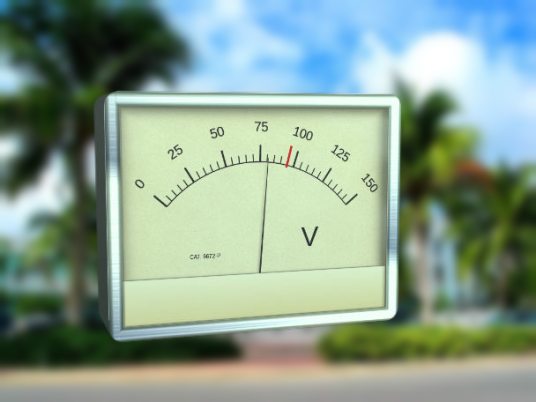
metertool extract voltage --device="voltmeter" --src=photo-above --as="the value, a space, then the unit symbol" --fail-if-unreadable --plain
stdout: 80 V
